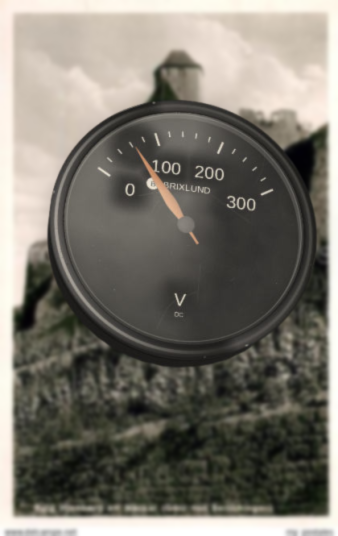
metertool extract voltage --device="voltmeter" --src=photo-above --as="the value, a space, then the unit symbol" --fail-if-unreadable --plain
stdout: 60 V
